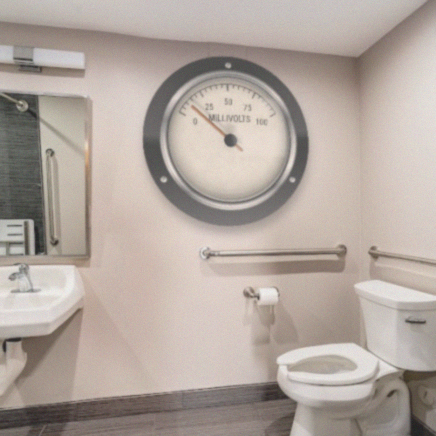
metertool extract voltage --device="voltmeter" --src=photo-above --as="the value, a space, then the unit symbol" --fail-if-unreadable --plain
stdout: 10 mV
